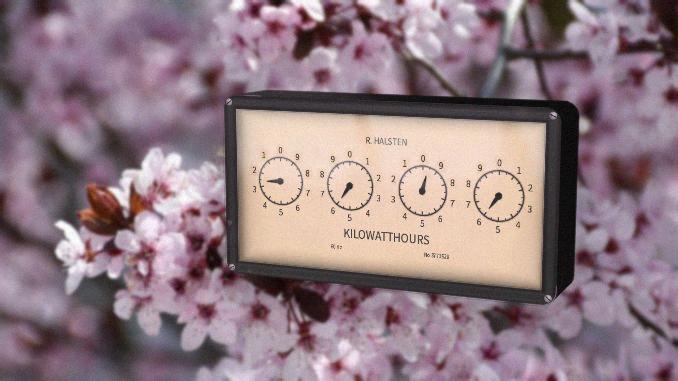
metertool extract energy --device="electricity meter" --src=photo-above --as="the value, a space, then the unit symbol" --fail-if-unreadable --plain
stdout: 2596 kWh
